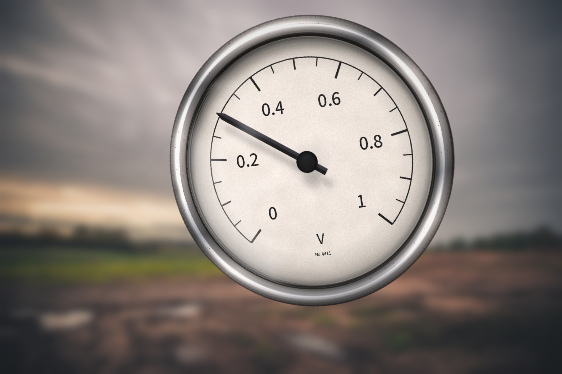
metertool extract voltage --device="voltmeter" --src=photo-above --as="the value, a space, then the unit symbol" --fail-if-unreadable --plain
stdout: 0.3 V
